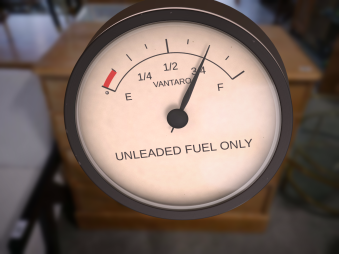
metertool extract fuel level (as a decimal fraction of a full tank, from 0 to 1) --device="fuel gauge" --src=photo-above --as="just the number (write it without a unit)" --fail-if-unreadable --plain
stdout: 0.75
